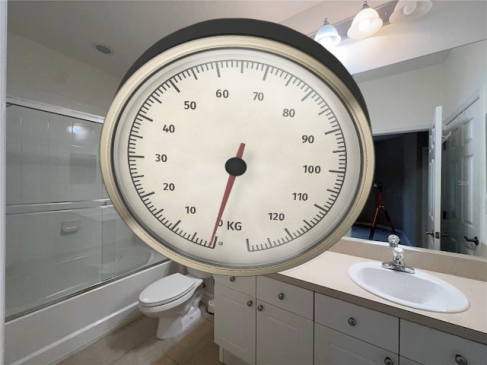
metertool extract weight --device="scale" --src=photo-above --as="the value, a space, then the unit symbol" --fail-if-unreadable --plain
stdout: 1 kg
